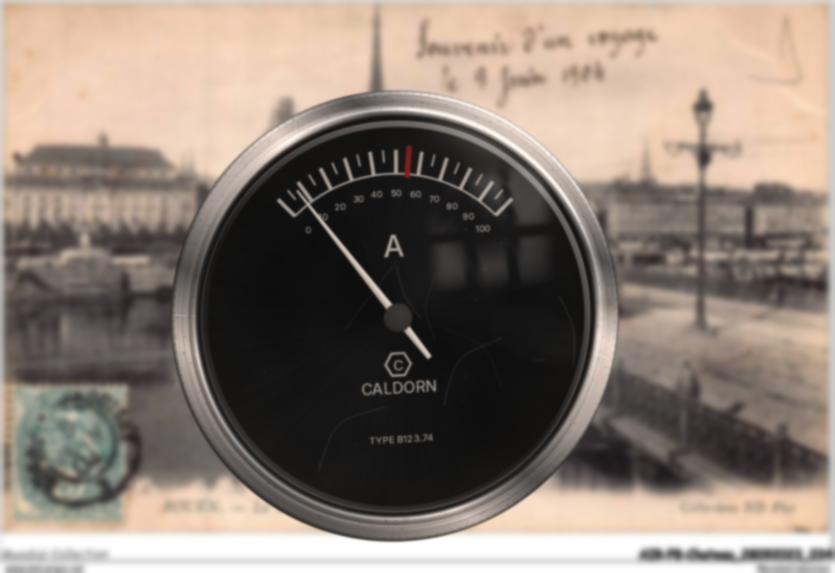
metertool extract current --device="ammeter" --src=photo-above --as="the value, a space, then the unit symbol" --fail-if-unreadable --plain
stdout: 7.5 A
